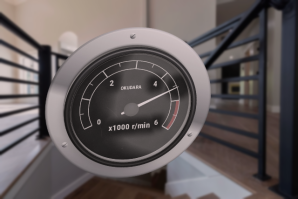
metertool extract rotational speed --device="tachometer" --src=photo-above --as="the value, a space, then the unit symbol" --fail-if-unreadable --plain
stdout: 4500 rpm
